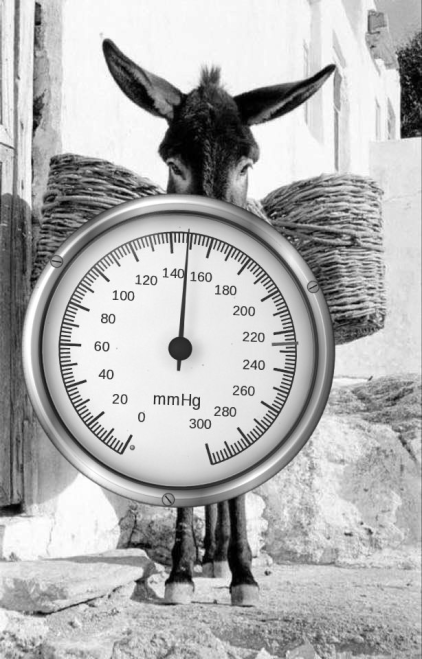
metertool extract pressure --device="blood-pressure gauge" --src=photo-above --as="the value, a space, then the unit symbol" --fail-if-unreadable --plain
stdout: 148 mmHg
